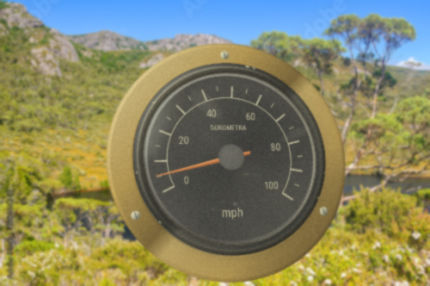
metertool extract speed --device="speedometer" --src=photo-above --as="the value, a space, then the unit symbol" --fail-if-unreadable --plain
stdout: 5 mph
